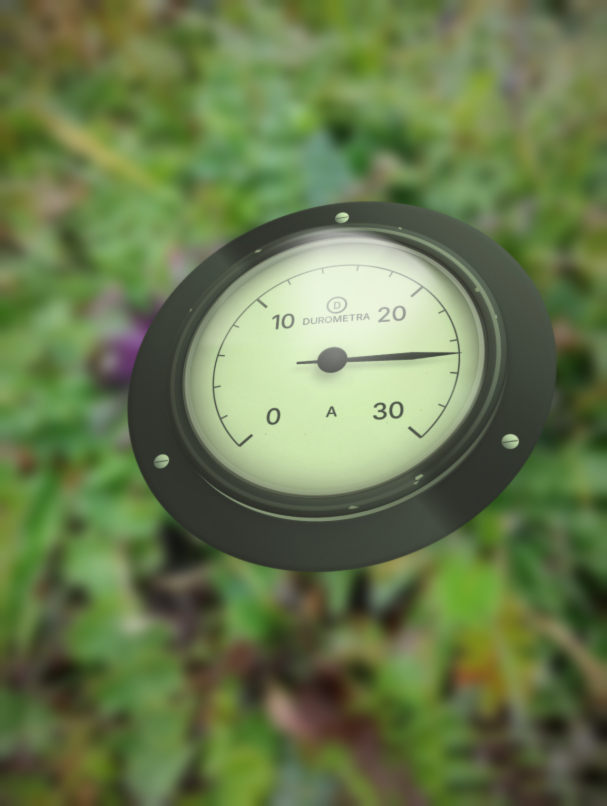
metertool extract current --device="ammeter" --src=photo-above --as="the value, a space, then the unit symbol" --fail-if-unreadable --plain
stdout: 25 A
